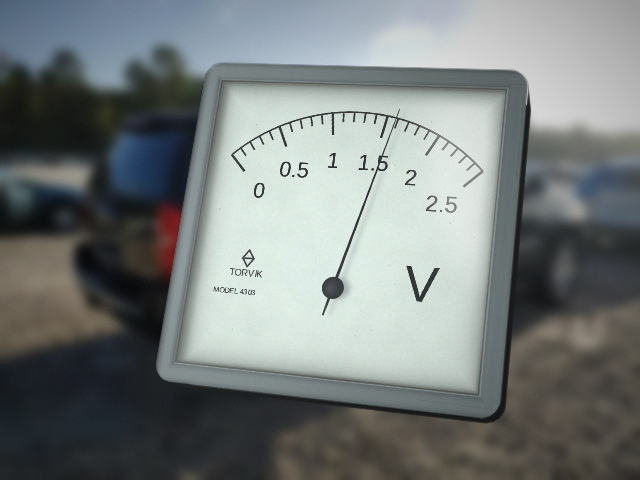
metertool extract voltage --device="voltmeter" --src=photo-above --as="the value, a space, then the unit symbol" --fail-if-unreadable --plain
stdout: 1.6 V
